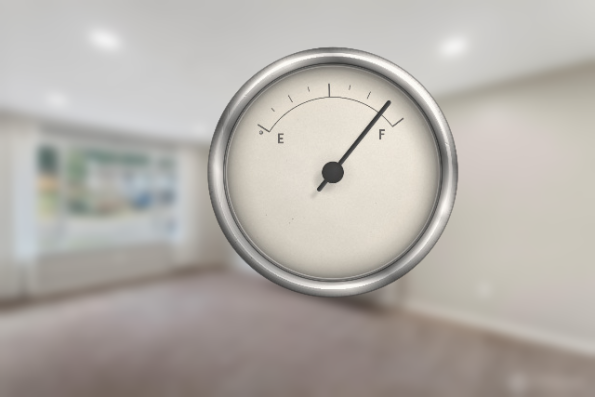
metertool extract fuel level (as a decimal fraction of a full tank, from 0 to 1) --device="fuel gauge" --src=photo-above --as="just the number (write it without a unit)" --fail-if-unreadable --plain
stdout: 0.875
